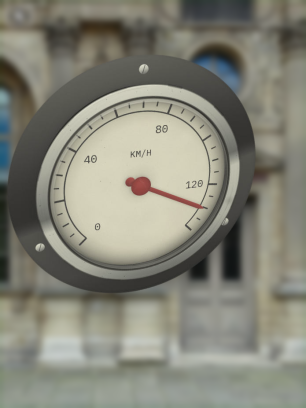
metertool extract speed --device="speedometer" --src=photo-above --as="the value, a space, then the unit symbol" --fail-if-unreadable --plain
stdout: 130 km/h
